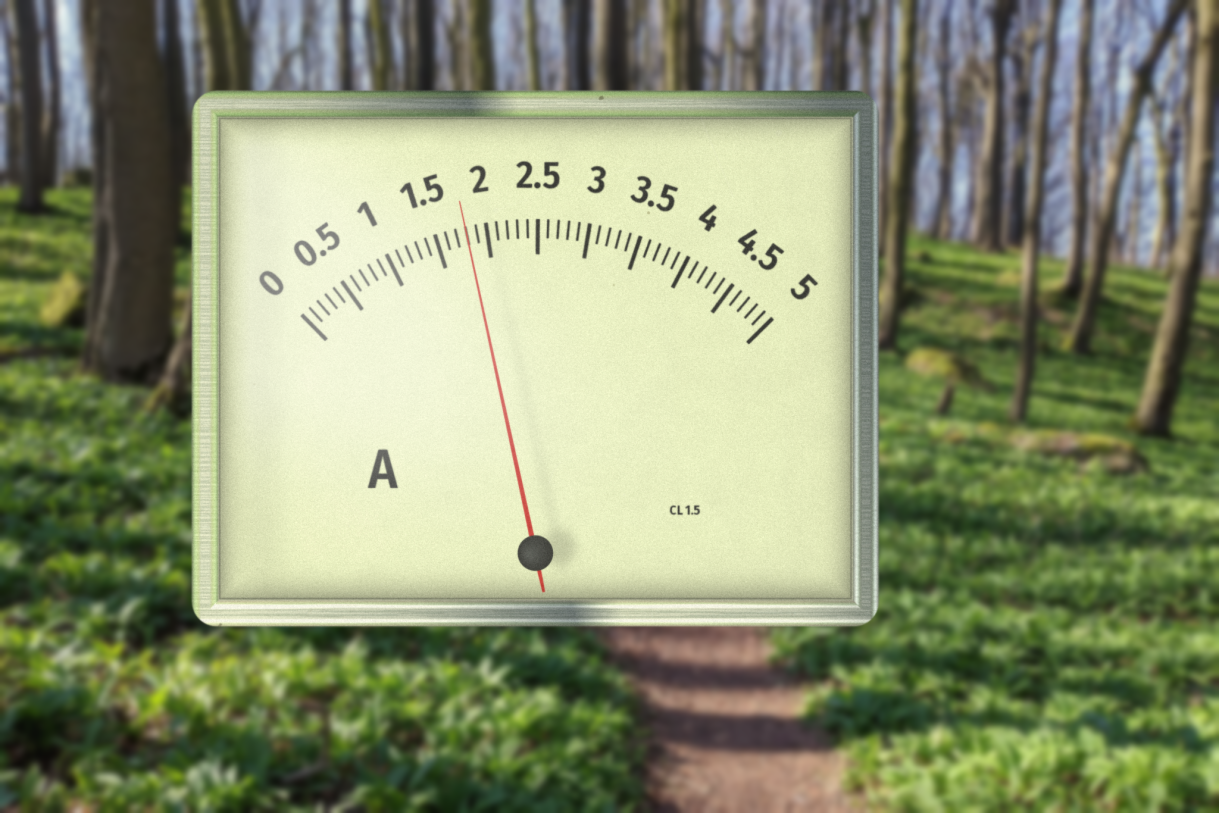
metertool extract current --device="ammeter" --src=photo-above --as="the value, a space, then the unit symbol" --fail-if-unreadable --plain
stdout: 1.8 A
